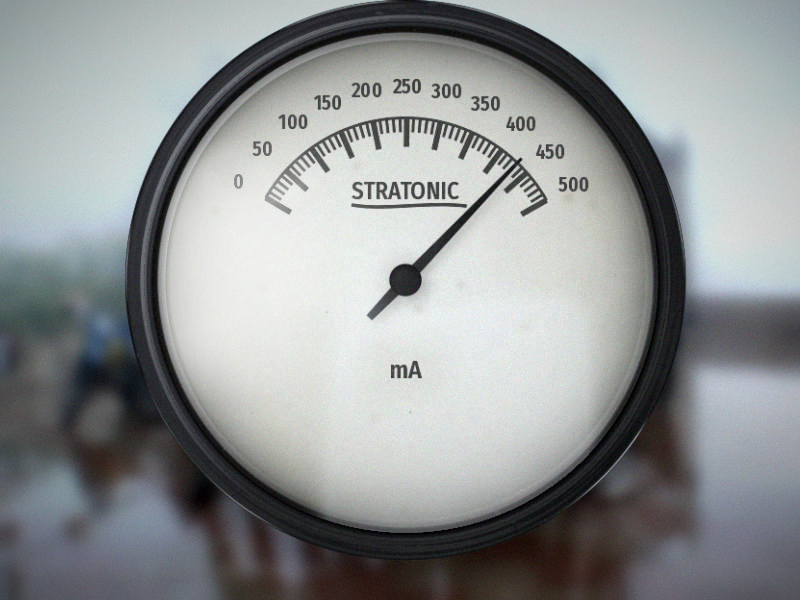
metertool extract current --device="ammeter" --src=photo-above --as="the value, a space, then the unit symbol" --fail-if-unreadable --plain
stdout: 430 mA
